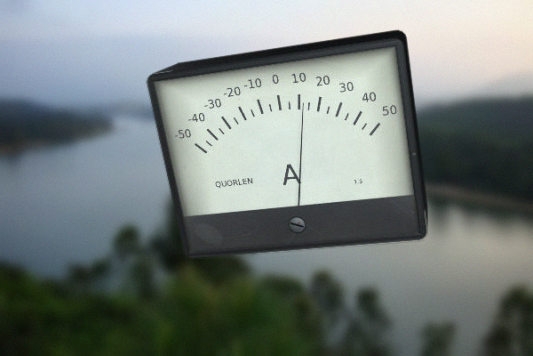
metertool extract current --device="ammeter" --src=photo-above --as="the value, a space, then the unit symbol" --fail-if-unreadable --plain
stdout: 12.5 A
